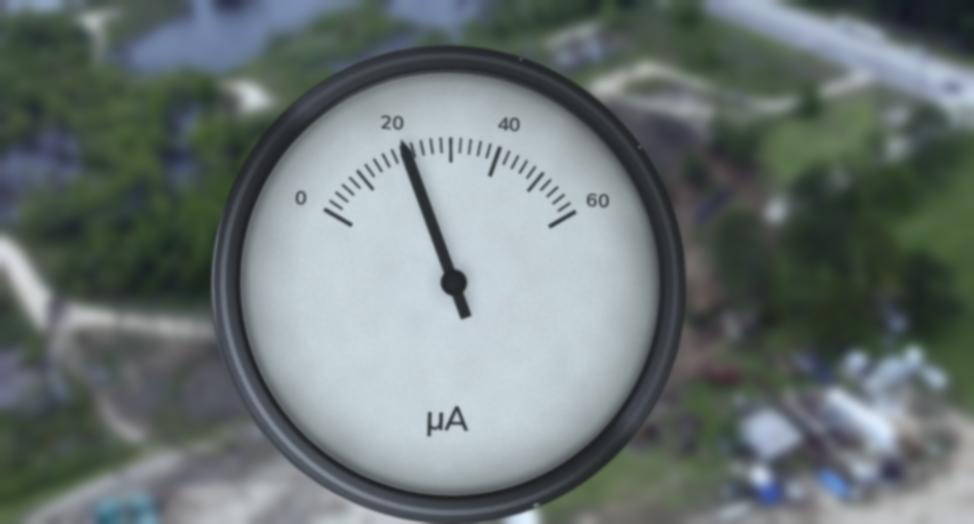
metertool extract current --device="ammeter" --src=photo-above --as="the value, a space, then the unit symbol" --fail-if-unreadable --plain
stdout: 20 µA
